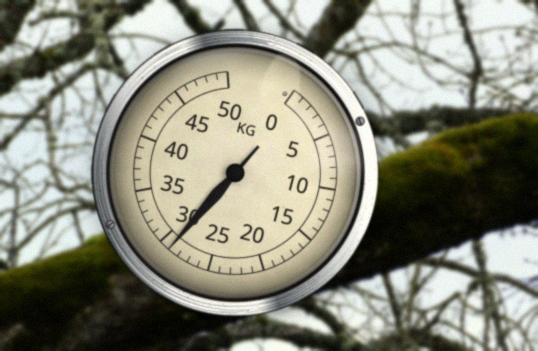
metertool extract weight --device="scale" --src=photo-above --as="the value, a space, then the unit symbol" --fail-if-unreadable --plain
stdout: 29 kg
